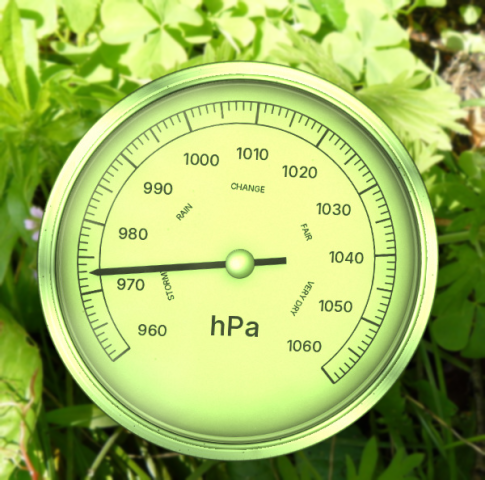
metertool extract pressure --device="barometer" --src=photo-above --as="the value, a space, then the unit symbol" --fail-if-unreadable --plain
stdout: 973 hPa
